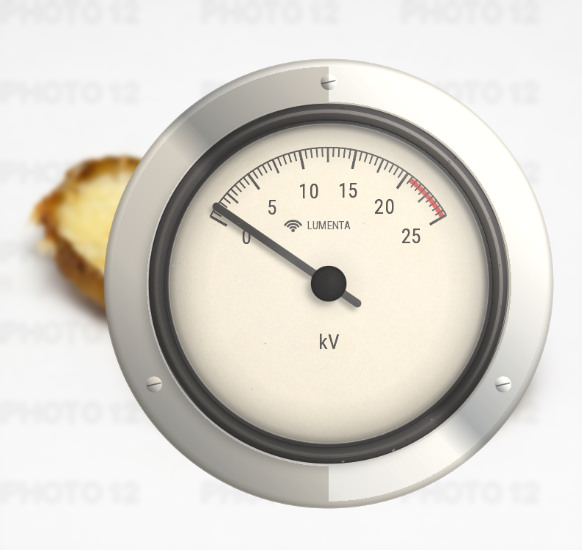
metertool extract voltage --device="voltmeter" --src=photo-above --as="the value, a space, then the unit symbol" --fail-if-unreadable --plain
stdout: 1 kV
